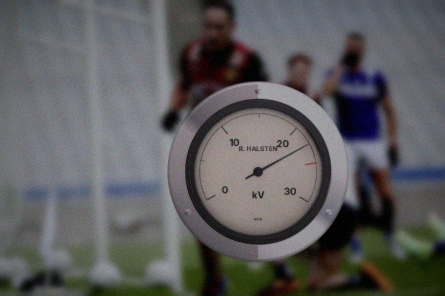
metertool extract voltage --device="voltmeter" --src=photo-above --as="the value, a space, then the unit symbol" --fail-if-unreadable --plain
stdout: 22.5 kV
